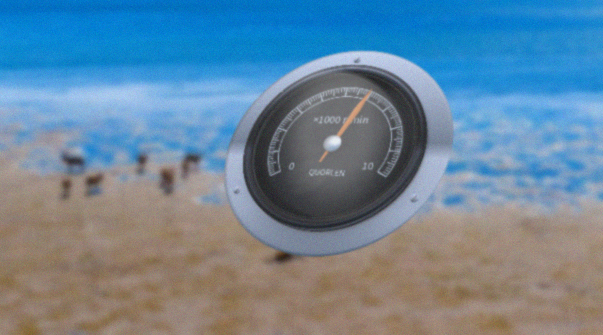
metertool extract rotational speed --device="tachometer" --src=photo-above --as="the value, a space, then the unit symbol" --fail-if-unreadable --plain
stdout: 6000 rpm
